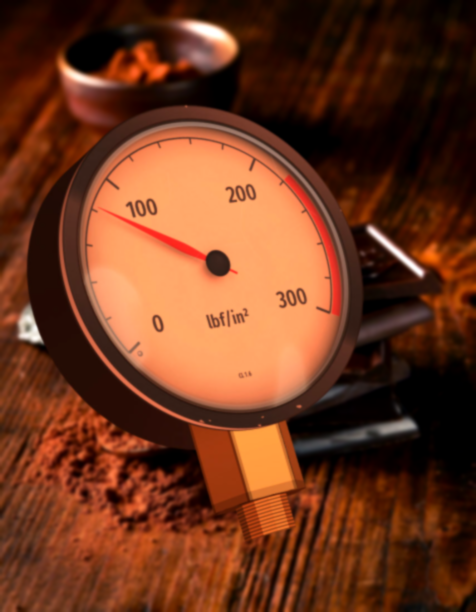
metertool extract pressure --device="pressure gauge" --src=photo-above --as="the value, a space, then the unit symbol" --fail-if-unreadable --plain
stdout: 80 psi
